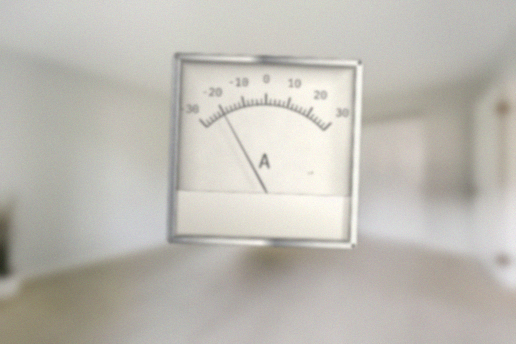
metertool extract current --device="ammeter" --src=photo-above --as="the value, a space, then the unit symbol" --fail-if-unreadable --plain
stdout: -20 A
